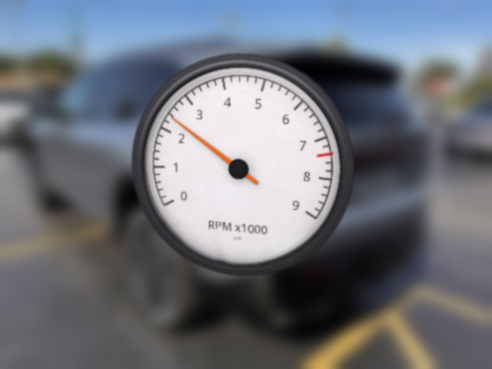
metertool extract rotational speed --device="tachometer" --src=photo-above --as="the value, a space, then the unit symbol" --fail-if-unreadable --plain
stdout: 2400 rpm
